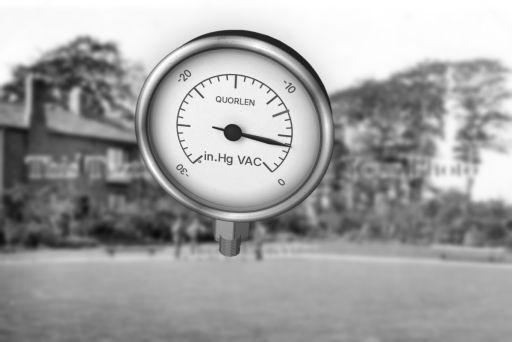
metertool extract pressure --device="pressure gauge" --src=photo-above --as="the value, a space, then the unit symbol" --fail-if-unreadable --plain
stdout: -4 inHg
